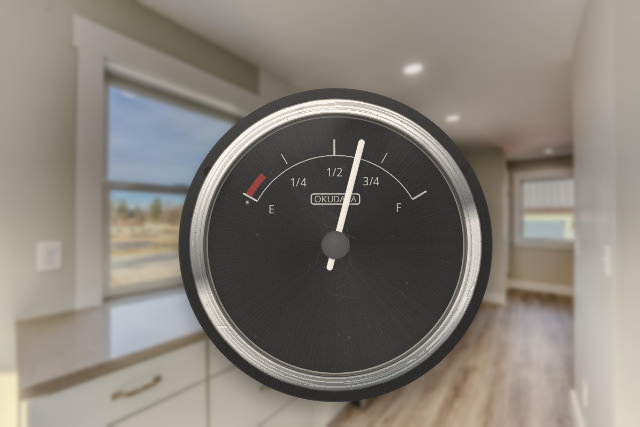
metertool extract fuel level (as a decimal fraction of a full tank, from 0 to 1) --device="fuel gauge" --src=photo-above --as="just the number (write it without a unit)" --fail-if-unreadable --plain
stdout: 0.625
